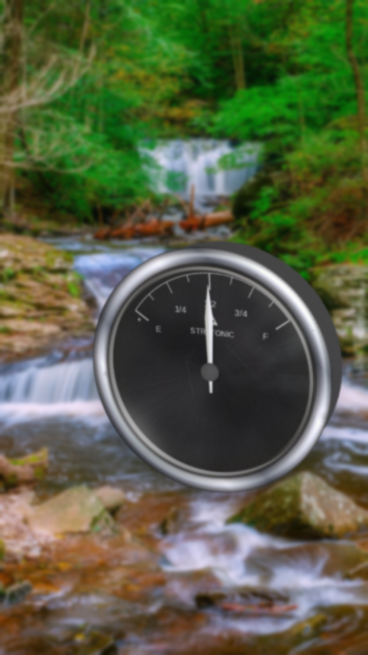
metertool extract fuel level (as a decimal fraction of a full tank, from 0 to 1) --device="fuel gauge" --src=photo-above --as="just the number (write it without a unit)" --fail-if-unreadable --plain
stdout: 0.5
